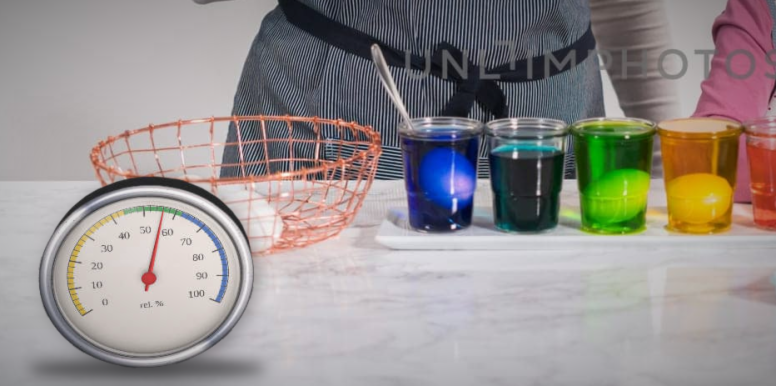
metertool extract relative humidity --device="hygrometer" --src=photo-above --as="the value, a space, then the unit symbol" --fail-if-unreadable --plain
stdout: 56 %
